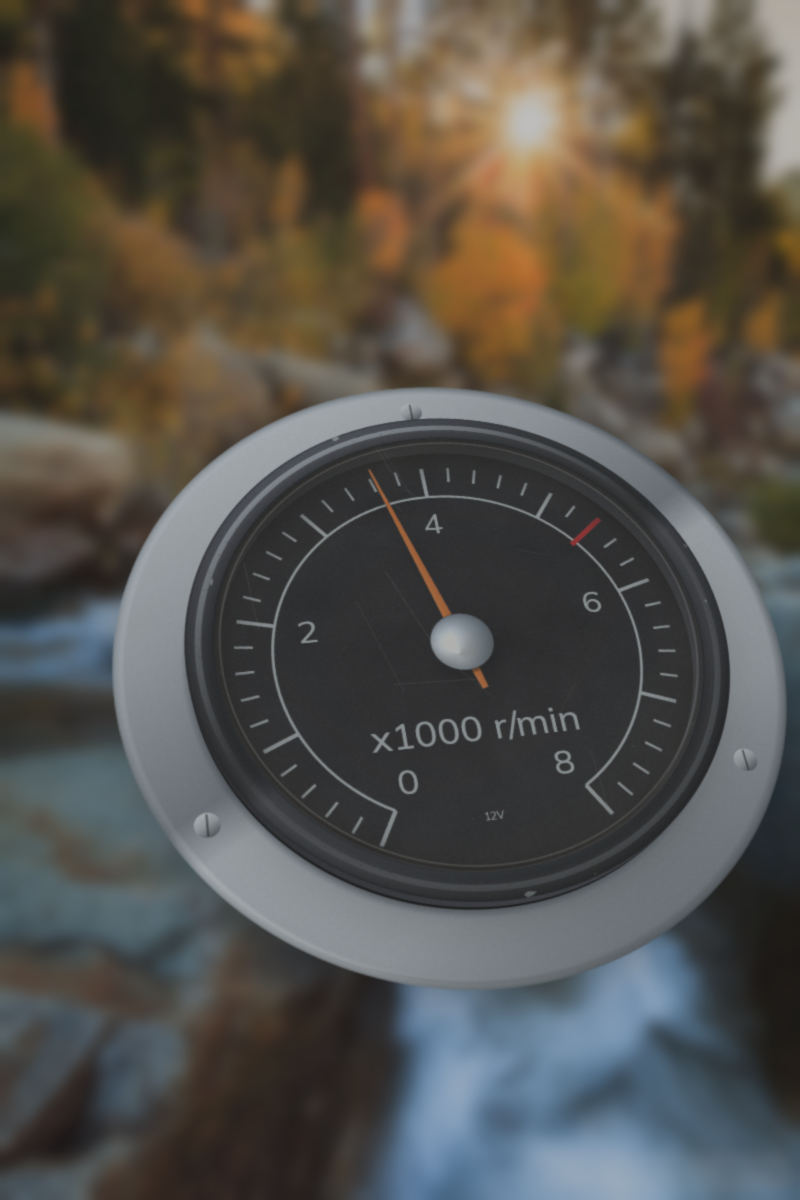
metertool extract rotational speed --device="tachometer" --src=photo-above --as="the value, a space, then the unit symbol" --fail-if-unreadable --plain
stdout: 3600 rpm
